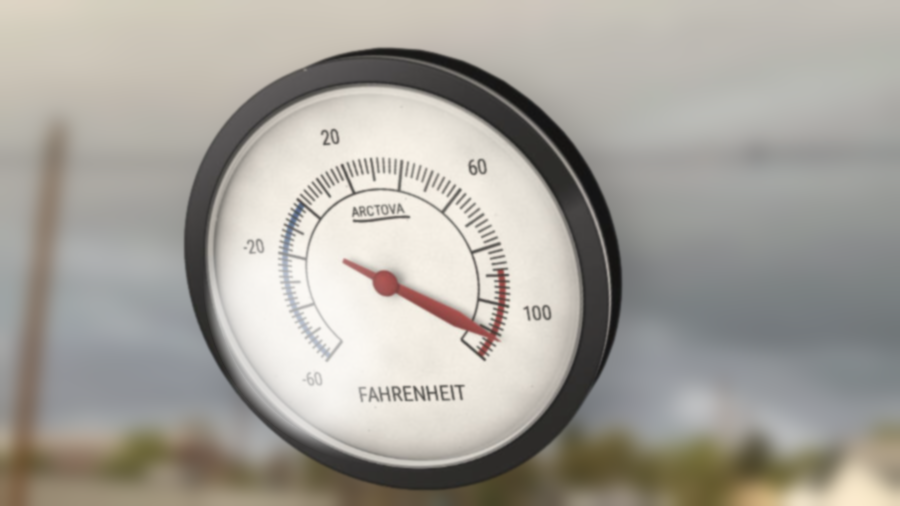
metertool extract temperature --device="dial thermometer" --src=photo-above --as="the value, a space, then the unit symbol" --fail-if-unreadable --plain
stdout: 110 °F
